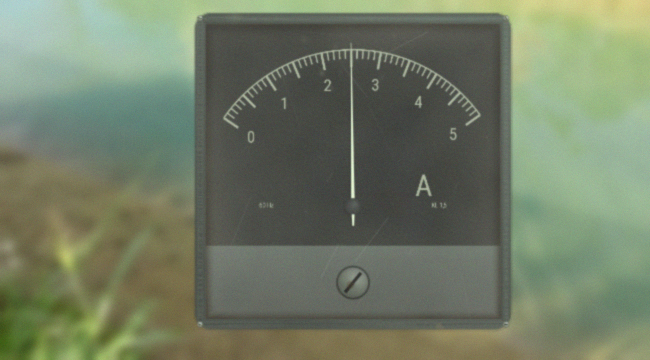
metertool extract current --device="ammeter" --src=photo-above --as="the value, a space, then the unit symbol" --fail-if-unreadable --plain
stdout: 2.5 A
